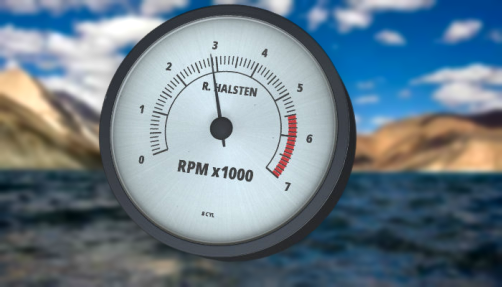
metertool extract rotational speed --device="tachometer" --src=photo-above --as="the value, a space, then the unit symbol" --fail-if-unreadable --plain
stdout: 2900 rpm
